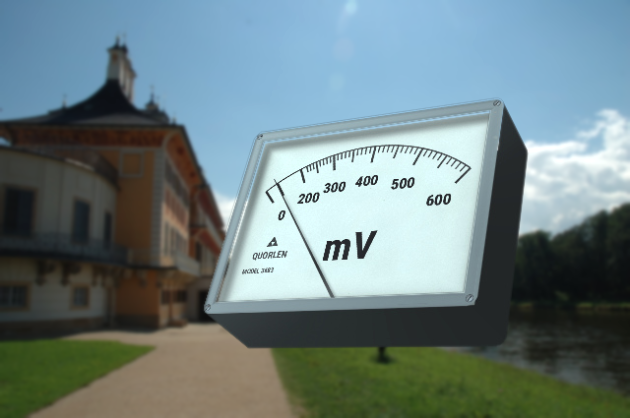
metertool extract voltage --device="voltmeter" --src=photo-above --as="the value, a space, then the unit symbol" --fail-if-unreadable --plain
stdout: 100 mV
